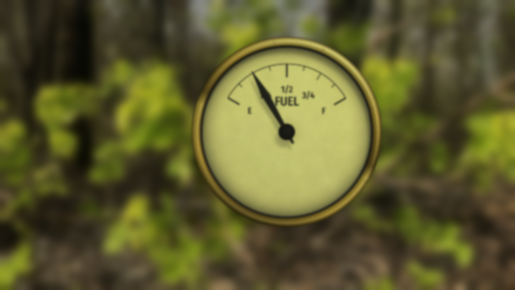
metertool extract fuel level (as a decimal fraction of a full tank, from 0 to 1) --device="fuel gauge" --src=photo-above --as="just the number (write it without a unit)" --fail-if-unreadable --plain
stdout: 0.25
